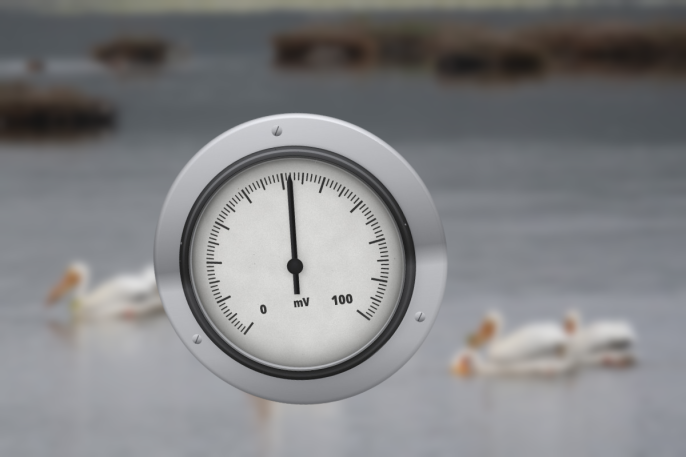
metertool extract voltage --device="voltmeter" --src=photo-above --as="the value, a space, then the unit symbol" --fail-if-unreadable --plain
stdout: 52 mV
